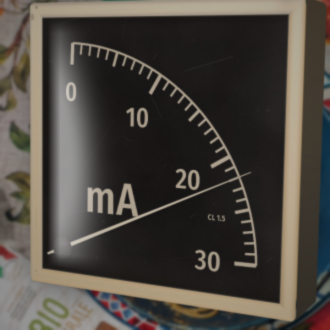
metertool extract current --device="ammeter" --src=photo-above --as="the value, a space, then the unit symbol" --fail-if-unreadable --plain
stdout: 22 mA
